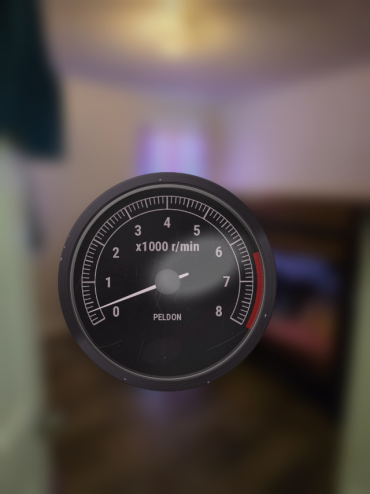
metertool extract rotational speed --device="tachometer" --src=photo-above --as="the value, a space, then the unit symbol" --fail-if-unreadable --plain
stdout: 300 rpm
